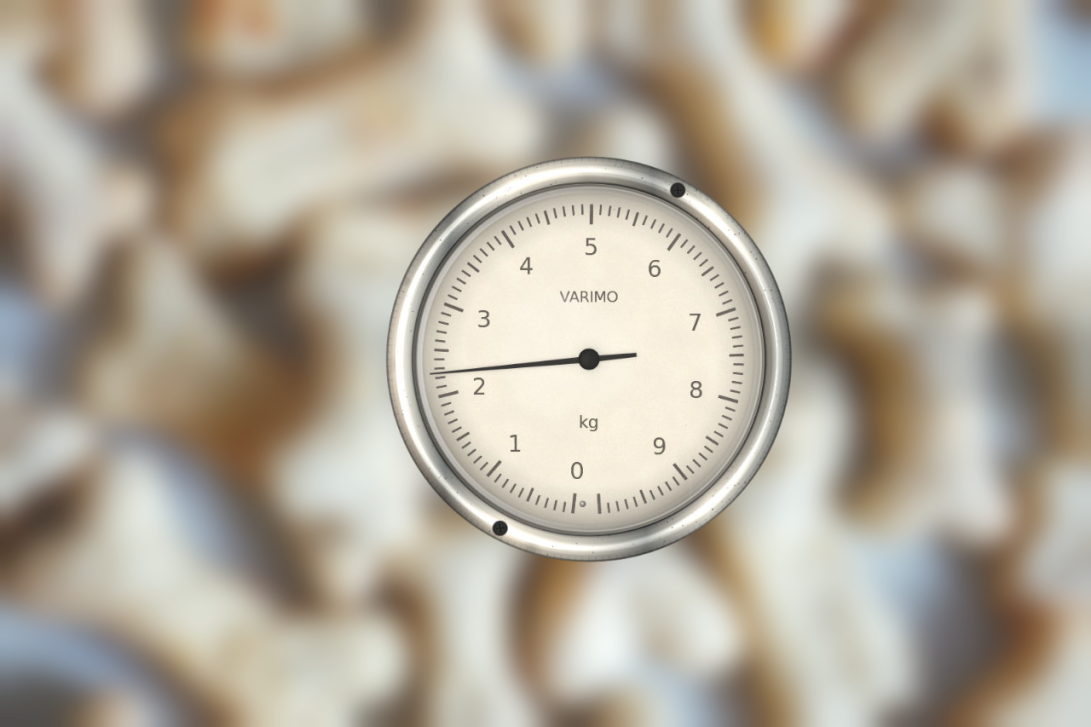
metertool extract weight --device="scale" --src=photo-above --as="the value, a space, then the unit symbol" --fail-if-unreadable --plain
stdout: 2.25 kg
